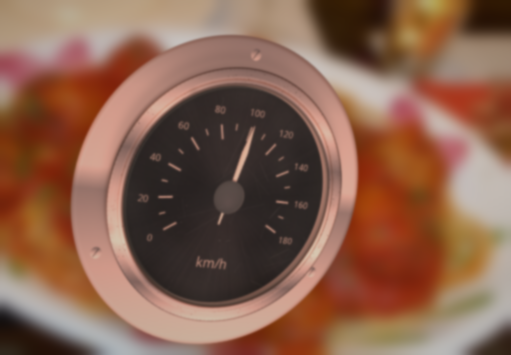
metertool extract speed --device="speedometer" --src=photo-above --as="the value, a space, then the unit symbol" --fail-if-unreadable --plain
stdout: 100 km/h
